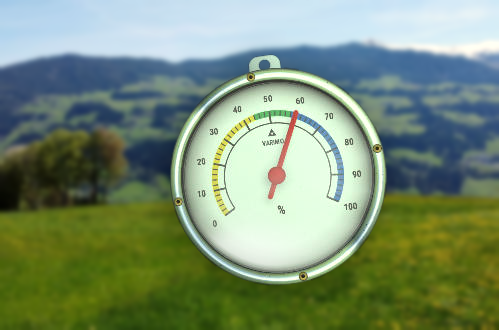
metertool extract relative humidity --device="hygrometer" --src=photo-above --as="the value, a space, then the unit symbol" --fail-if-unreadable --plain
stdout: 60 %
